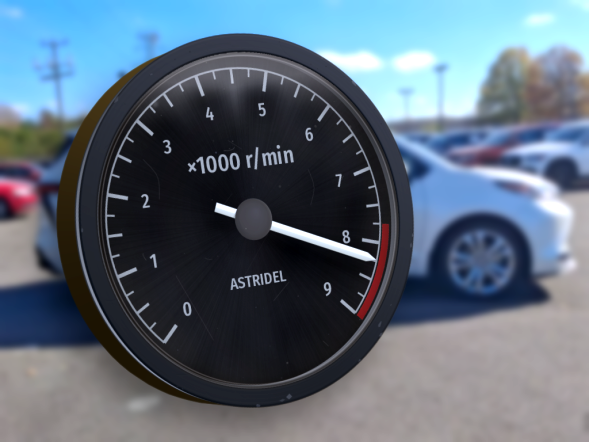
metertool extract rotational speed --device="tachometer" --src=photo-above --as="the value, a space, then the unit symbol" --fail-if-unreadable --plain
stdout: 8250 rpm
